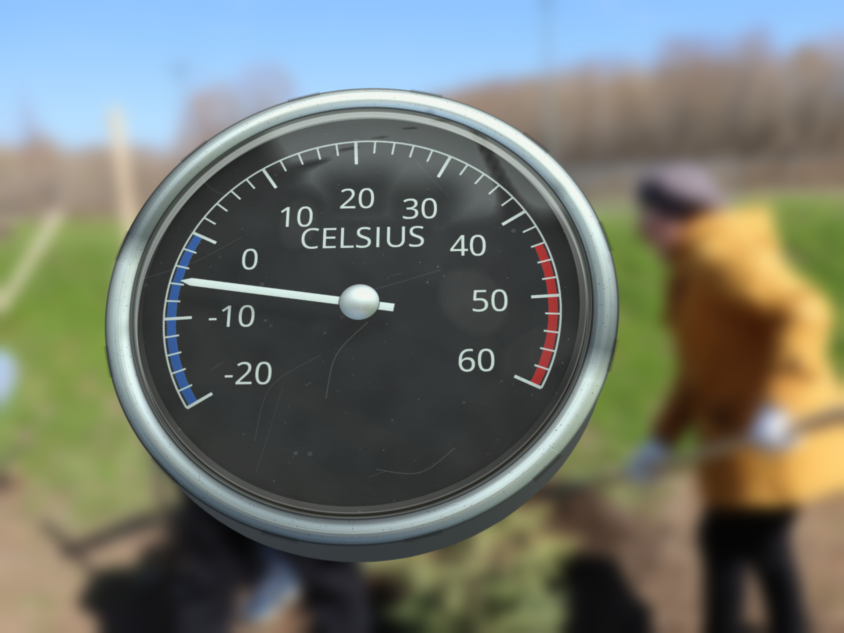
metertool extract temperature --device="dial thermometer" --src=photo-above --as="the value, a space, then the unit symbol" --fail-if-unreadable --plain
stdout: -6 °C
